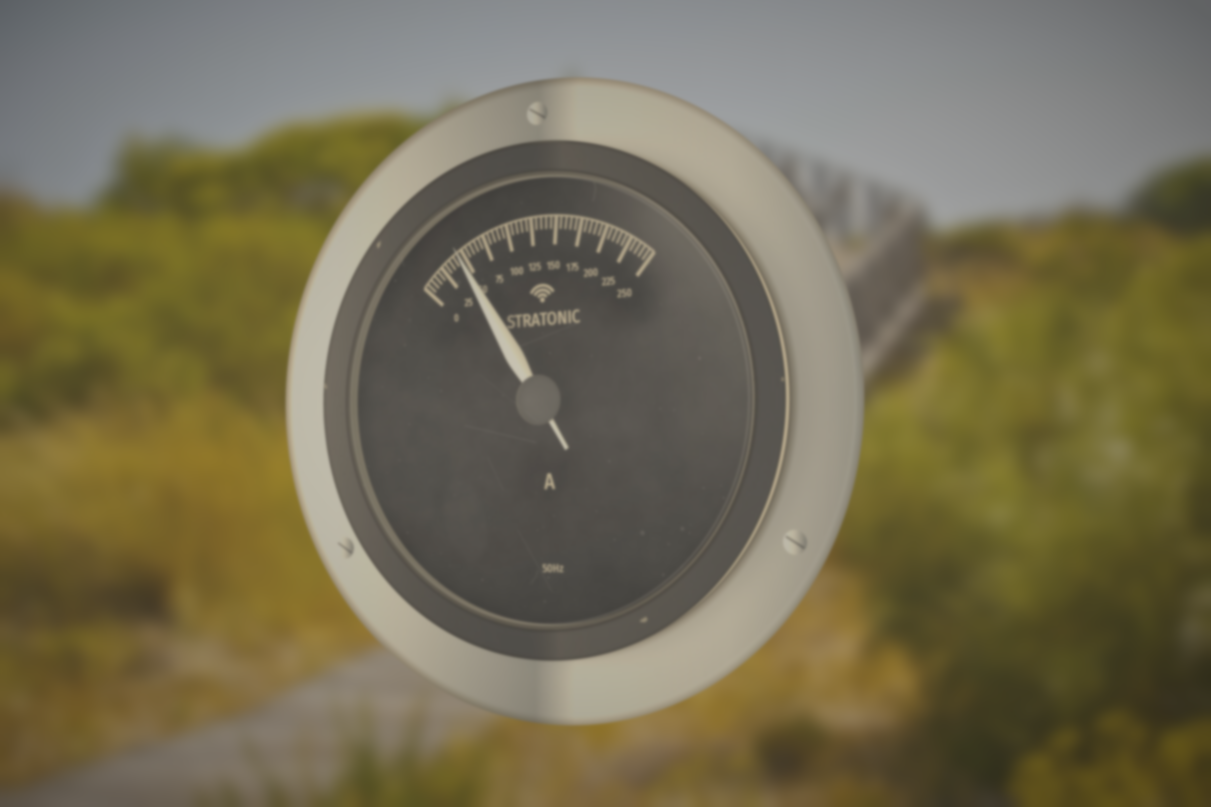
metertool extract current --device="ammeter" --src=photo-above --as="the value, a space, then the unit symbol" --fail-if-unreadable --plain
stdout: 50 A
